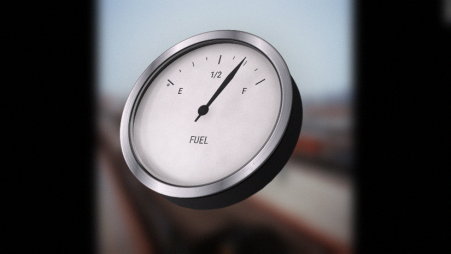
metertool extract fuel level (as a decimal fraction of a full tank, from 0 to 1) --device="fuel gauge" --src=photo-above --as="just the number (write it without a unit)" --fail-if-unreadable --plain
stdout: 0.75
